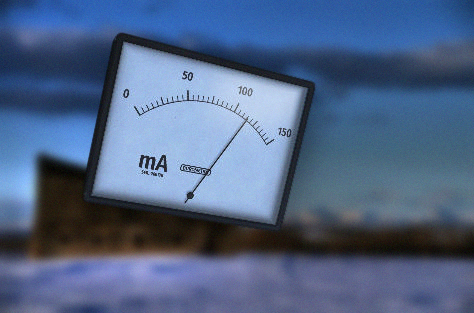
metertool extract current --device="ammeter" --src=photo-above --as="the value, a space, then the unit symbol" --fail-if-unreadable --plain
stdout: 115 mA
